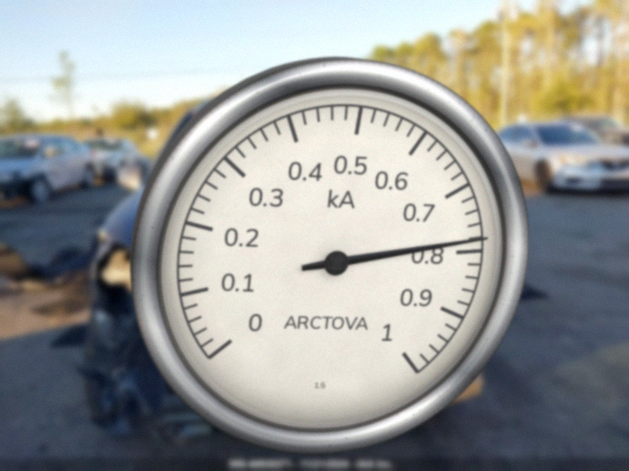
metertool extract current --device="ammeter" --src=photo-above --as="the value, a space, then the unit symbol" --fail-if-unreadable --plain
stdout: 0.78 kA
